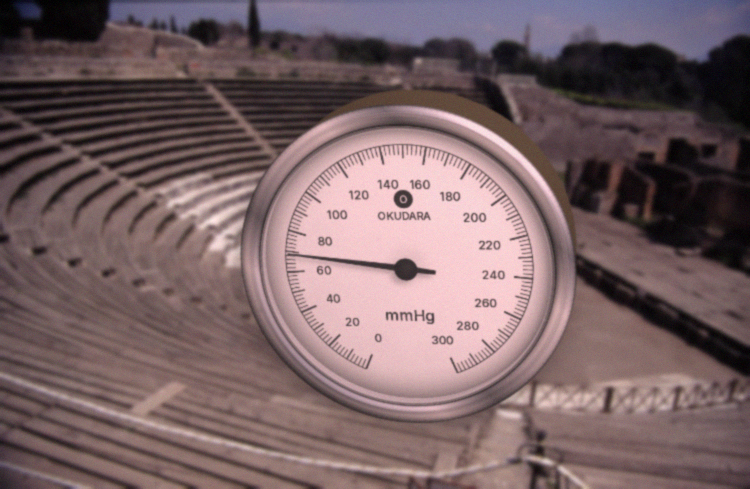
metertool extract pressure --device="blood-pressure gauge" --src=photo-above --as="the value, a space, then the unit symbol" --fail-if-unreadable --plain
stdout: 70 mmHg
